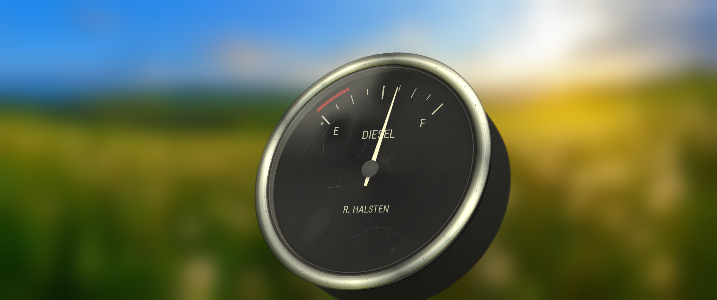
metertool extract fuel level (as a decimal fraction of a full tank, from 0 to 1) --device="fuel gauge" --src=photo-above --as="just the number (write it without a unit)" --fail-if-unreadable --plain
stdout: 0.625
